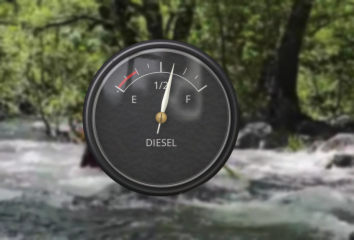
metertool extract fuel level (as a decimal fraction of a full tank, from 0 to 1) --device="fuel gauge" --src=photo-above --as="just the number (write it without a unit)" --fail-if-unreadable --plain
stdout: 0.625
